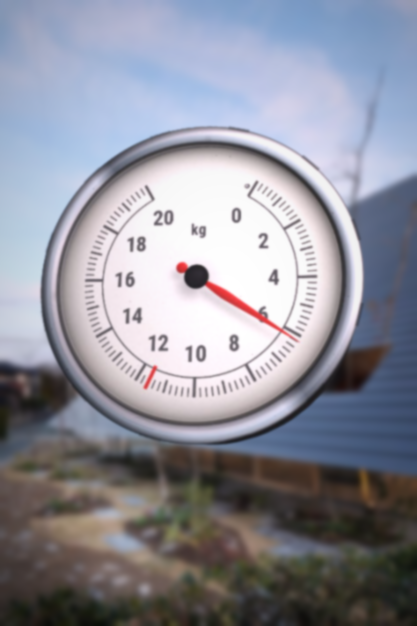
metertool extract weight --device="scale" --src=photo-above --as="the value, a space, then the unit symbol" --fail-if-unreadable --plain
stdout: 6.2 kg
